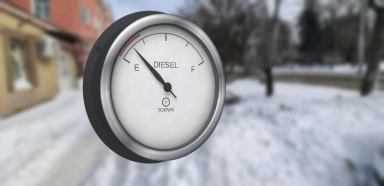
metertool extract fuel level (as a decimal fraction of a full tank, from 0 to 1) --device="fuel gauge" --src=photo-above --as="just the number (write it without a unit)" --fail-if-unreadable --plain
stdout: 0.125
